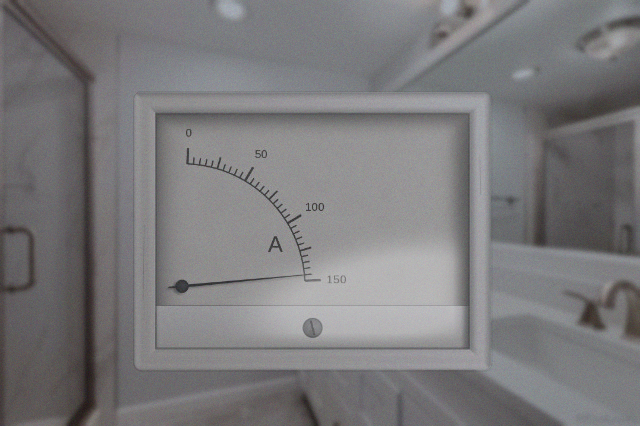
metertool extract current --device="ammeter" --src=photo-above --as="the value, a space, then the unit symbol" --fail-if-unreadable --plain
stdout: 145 A
